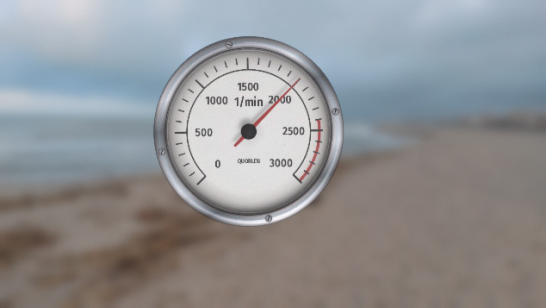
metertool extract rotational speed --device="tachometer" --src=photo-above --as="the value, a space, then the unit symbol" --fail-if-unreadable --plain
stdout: 2000 rpm
